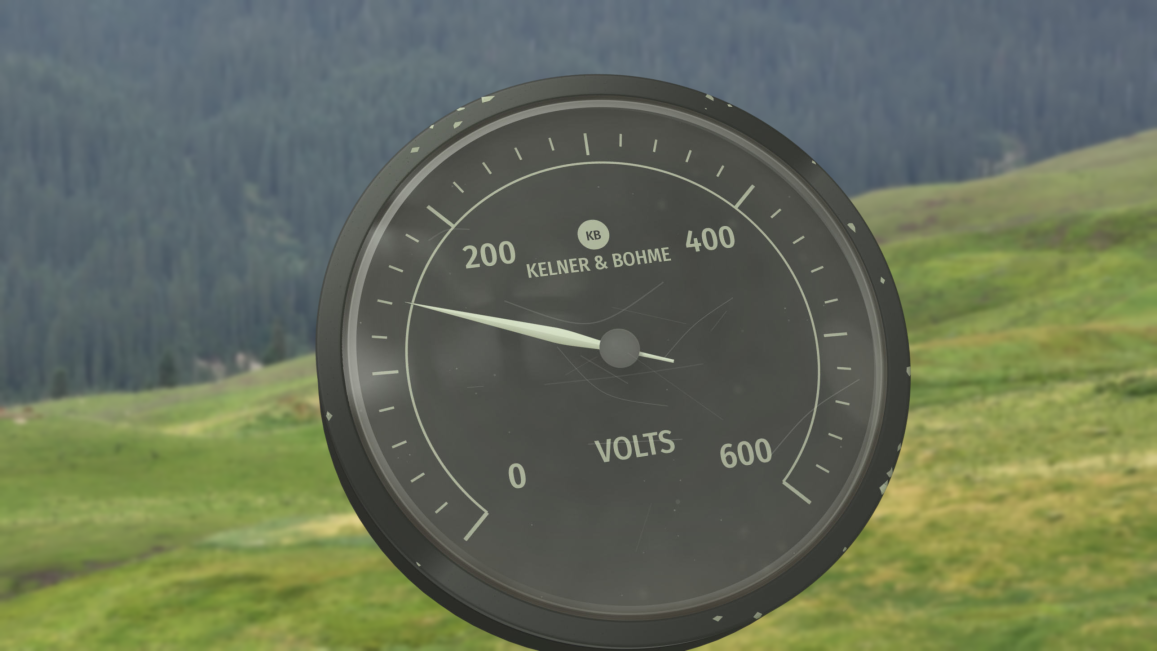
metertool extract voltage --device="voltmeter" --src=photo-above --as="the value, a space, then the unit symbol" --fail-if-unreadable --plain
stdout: 140 V
